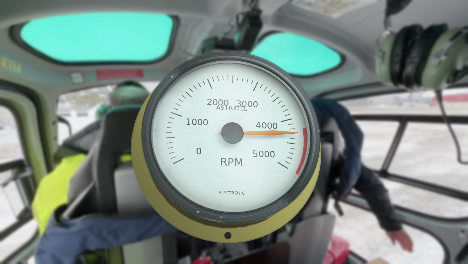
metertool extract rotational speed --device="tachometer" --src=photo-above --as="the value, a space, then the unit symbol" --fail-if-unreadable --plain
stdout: 4300 rpm
